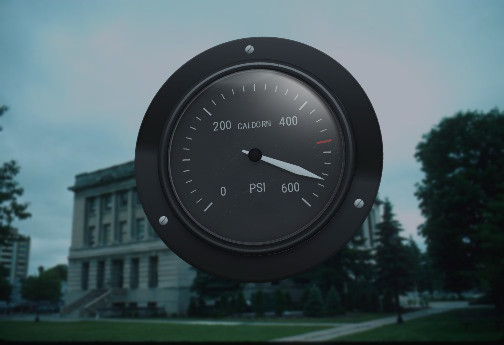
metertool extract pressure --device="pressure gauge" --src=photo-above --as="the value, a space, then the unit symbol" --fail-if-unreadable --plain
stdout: 550 psi
